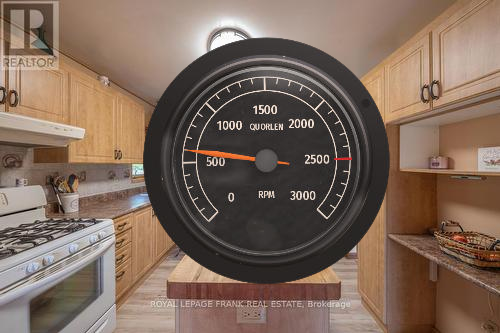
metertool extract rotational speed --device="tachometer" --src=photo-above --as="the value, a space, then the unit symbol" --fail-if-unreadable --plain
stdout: 600 rpm
